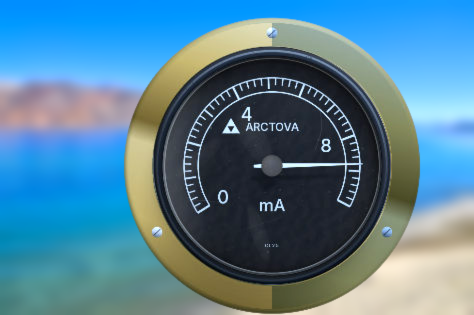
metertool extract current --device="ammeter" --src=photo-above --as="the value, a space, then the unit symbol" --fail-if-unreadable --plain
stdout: 8.8 mA
